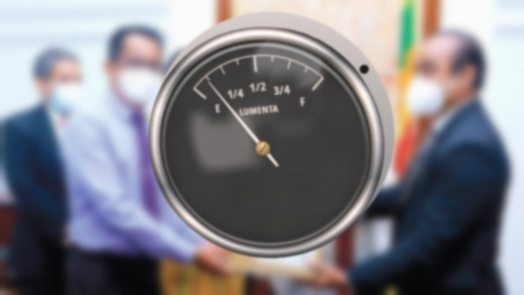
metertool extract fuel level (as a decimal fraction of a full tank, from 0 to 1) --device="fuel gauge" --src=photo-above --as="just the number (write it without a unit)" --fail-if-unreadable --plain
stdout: 0.125
